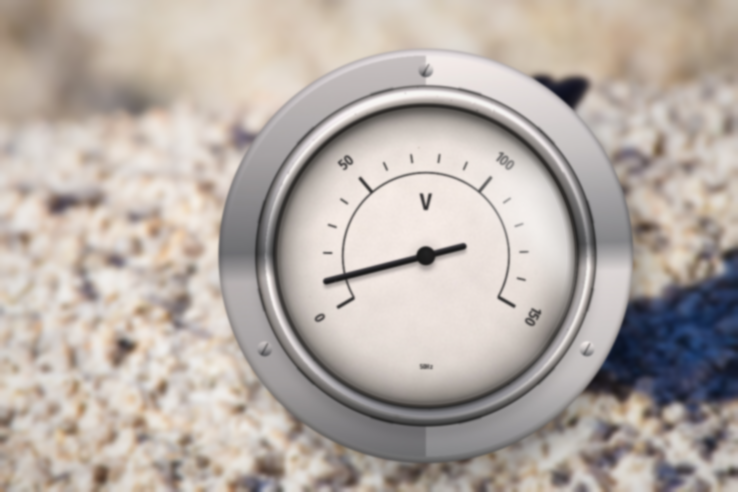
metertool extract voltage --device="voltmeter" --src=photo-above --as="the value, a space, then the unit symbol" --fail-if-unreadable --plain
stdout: 10 V
